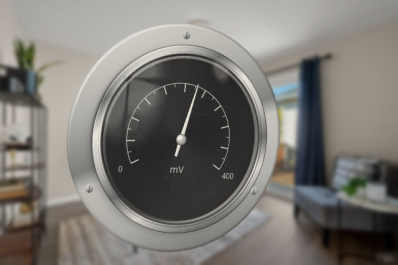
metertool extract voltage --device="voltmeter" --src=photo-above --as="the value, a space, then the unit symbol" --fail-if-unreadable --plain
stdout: 220 mV
